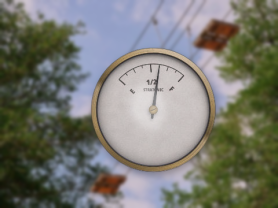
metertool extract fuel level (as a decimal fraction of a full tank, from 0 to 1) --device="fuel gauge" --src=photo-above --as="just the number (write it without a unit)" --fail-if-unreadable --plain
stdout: 0.625
